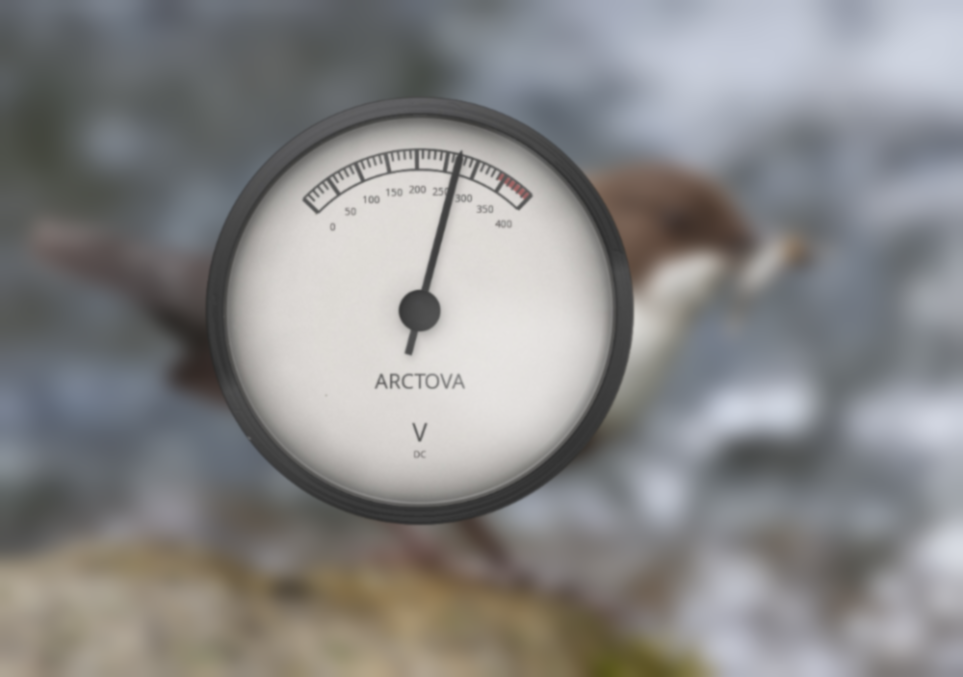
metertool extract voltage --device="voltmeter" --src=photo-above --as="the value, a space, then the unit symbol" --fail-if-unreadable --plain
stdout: 270 V
